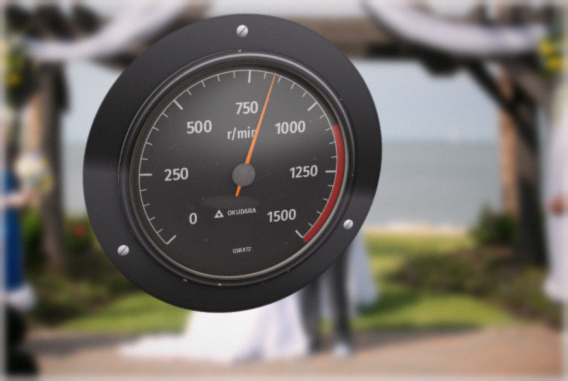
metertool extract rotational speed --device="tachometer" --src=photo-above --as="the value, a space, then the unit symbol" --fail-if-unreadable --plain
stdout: 825 rpm
